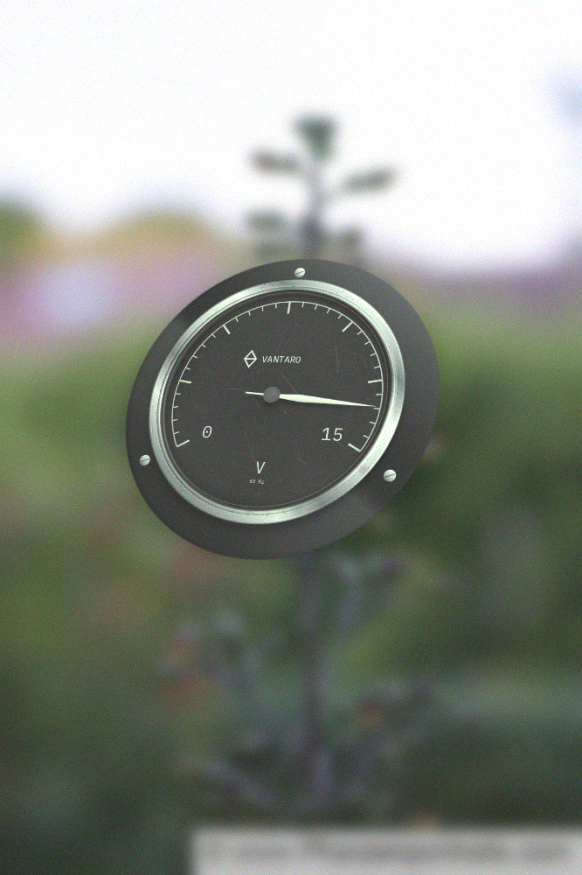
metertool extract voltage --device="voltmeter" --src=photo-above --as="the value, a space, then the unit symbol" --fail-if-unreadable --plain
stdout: 13.5 V
